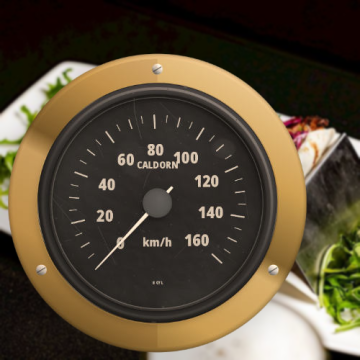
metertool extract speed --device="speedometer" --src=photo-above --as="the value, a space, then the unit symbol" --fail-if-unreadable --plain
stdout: 0 km/h
